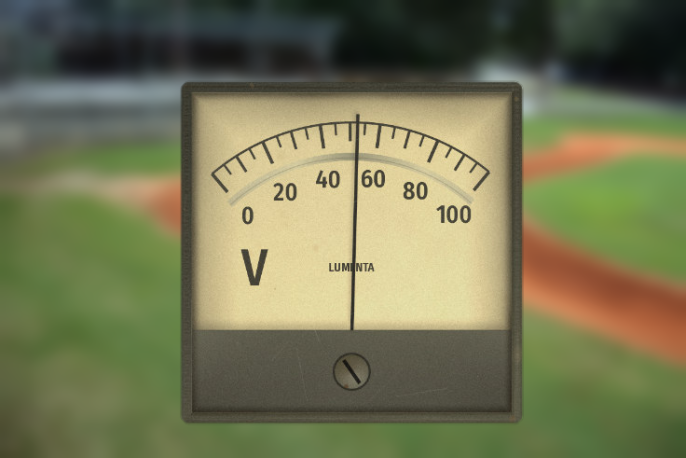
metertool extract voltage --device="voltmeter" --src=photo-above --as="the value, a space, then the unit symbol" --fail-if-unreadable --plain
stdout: 52.5 V
